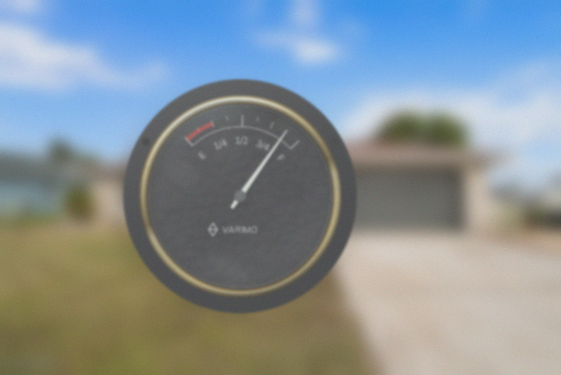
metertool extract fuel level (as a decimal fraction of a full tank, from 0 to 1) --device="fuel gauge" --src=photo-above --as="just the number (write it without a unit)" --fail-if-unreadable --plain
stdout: 0.875
